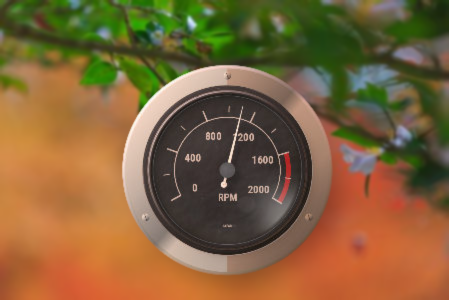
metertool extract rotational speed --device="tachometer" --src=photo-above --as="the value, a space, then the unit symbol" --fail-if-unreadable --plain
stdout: 1100 rpm
